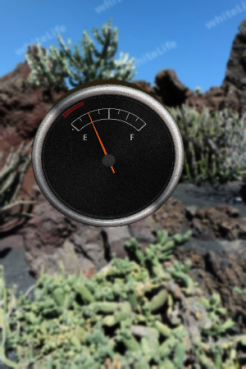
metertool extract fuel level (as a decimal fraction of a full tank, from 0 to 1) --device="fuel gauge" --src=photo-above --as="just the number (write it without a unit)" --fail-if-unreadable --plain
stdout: 0.25
